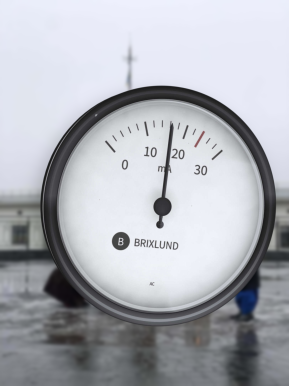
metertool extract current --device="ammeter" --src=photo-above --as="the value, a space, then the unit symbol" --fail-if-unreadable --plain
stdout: 16 mA
